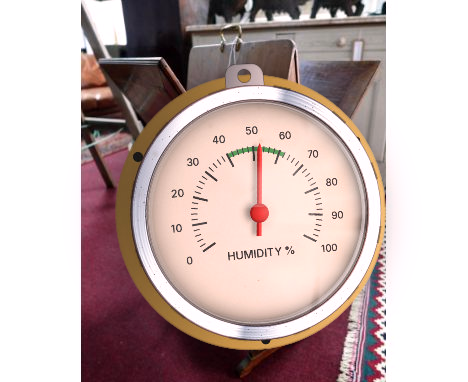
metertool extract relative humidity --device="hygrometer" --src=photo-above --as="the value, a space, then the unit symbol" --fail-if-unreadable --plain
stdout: 52 %
